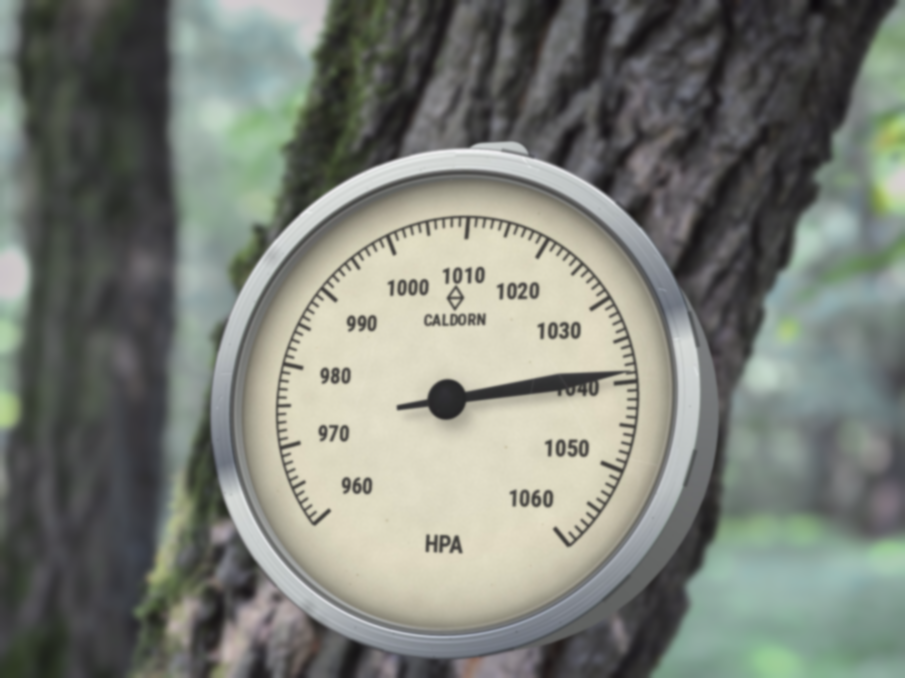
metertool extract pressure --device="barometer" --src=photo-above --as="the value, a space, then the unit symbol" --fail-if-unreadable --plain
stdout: 1039 hPa
